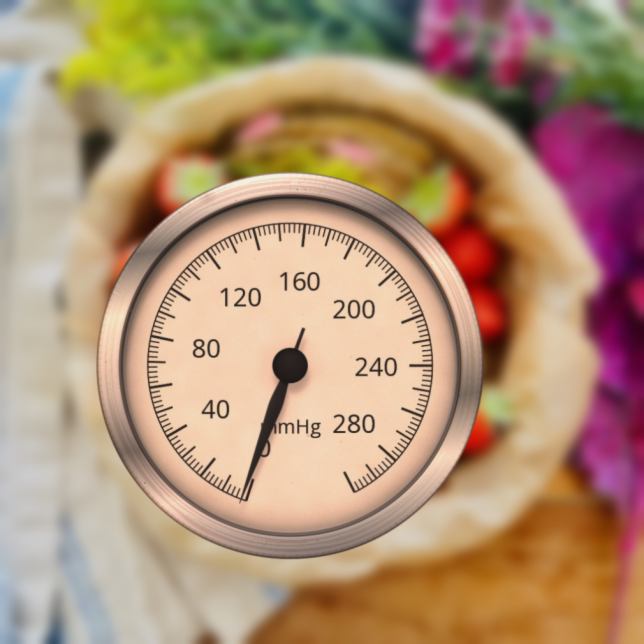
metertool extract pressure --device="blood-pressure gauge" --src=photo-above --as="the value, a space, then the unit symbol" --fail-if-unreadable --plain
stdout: 2 mmHg
